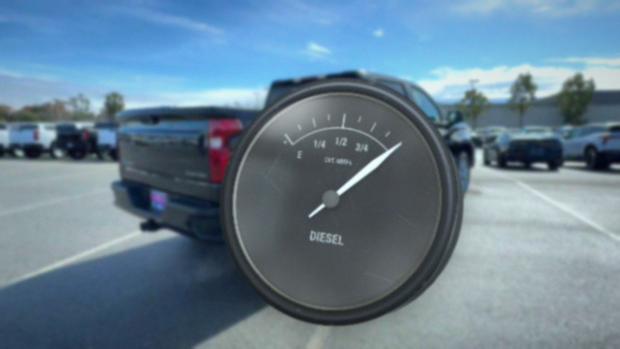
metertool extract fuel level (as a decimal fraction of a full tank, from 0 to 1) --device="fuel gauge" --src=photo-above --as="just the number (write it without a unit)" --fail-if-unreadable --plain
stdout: 1
